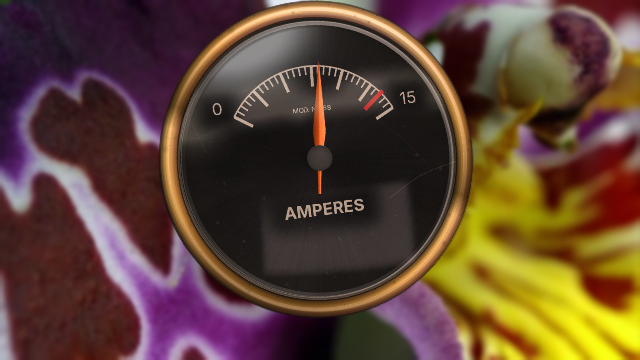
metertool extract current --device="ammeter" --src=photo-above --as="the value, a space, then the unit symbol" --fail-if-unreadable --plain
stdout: 8 A
